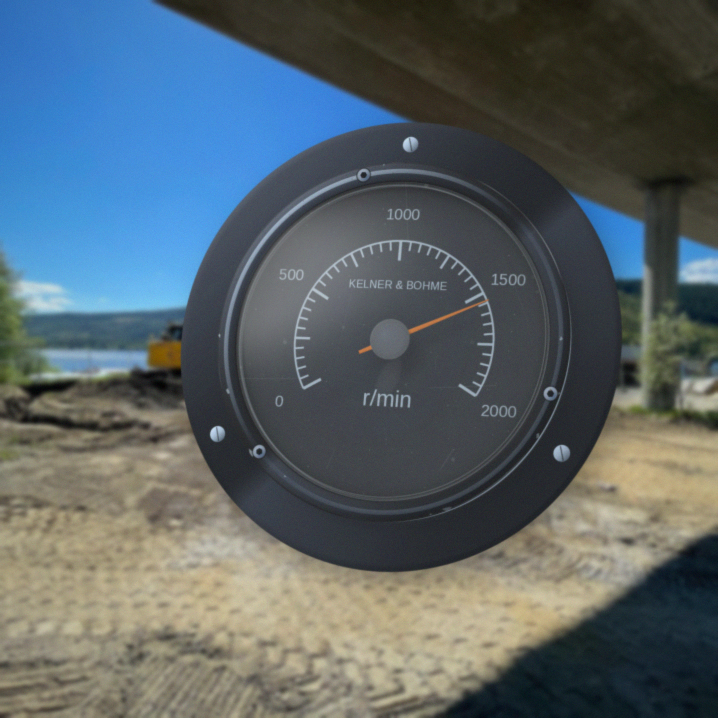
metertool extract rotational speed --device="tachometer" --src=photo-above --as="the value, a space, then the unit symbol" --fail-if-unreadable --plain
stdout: 1550 rpm
